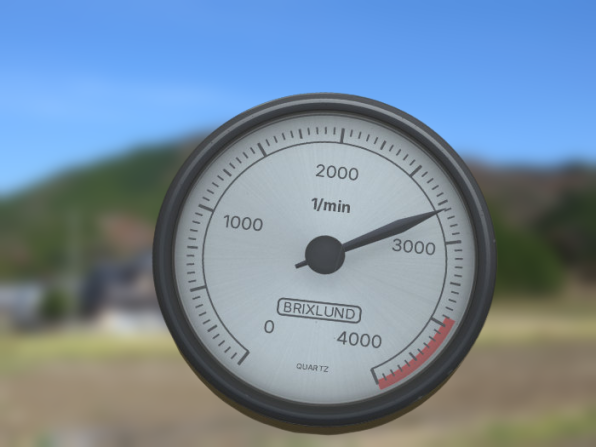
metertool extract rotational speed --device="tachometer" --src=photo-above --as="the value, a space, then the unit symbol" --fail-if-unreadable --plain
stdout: 2800 rpm
